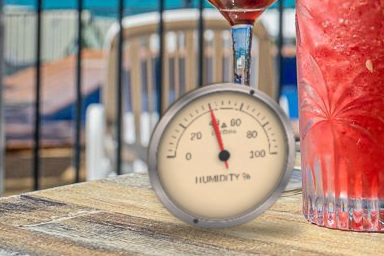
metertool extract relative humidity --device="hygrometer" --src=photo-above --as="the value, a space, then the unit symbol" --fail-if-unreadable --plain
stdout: 40 %
